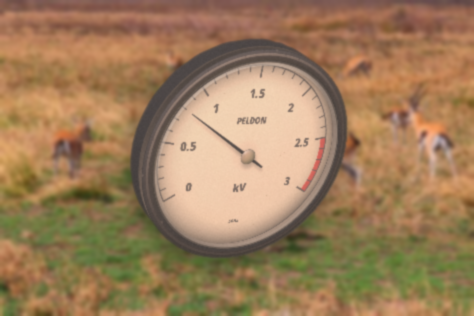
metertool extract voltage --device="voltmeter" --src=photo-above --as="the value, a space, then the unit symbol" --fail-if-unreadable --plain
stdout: 0.8 kV
